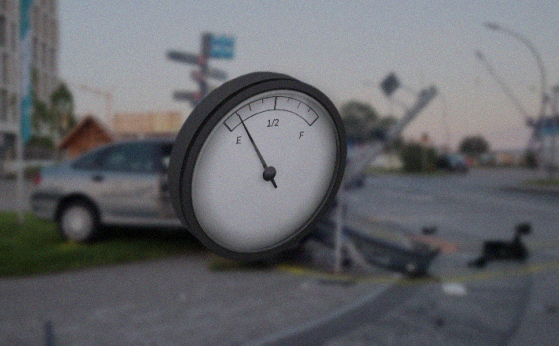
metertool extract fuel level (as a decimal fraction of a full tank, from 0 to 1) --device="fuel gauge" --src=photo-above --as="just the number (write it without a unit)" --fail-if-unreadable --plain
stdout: 0.125
